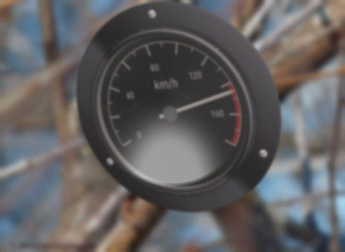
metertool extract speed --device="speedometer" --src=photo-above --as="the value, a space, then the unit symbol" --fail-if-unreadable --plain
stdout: 145 km/h
